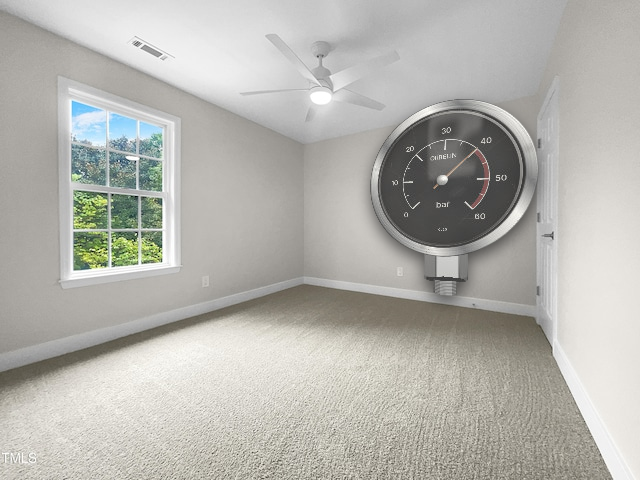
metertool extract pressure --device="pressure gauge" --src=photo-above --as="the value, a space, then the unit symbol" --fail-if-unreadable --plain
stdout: 40 bar
